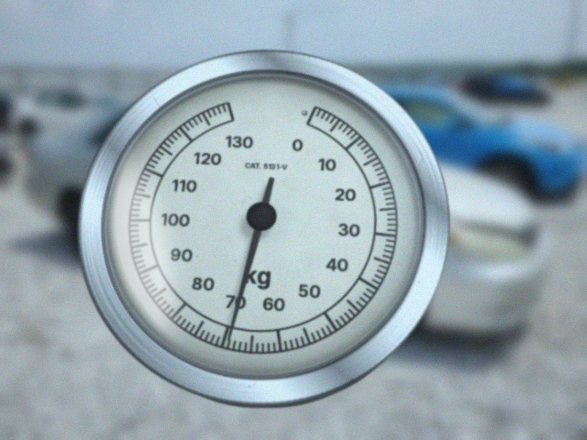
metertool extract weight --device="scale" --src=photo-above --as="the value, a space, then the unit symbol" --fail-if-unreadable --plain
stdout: 69 kg
